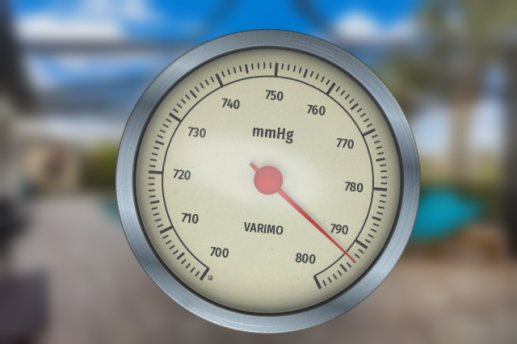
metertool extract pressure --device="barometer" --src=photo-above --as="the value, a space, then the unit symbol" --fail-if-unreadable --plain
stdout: 793 mmHg
